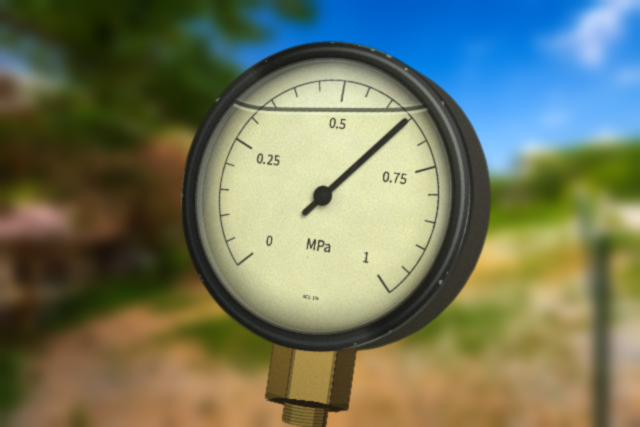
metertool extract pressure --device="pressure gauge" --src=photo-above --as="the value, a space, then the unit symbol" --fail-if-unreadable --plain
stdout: 0.65 MPa
